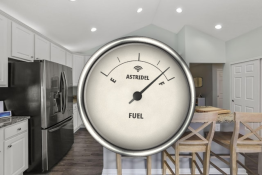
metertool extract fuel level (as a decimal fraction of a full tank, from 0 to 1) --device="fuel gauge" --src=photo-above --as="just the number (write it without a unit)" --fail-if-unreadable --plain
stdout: 0.875
